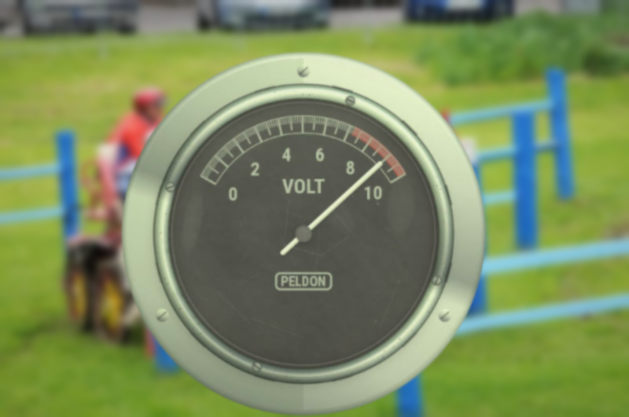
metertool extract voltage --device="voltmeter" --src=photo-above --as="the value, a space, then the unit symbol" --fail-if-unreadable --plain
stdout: 9 V
